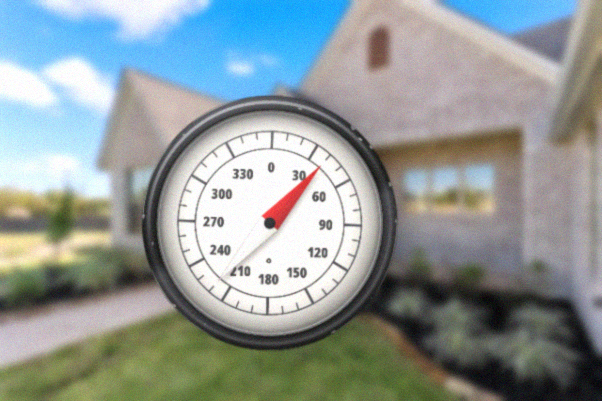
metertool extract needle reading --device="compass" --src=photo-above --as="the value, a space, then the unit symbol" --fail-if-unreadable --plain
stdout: 40 °
